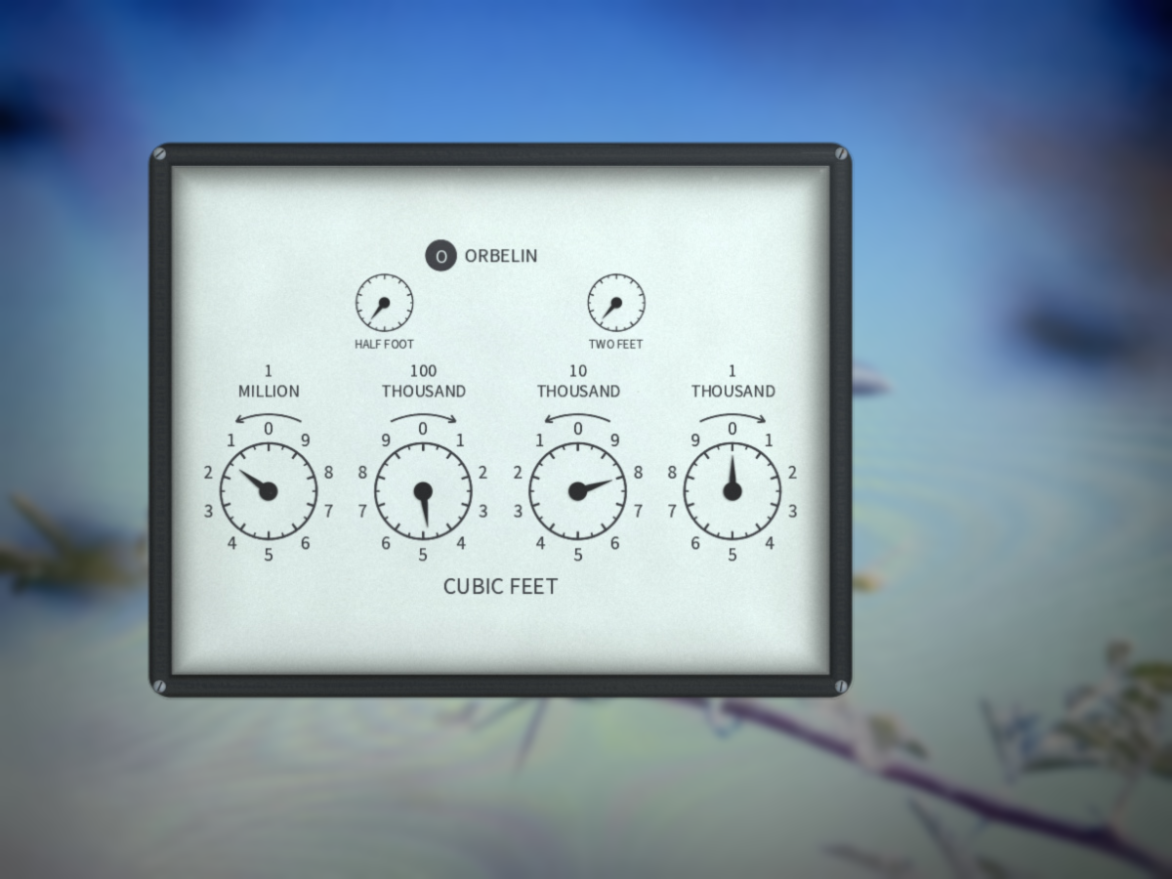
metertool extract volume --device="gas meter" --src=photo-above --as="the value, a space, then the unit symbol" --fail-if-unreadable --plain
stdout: 148000 ft³
